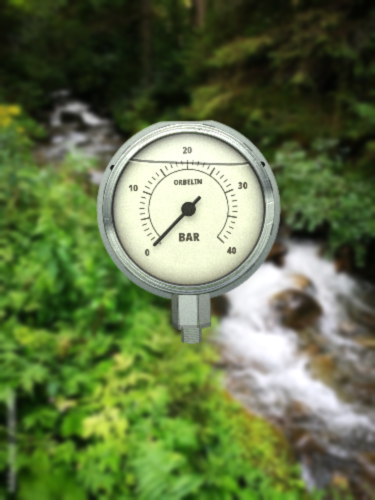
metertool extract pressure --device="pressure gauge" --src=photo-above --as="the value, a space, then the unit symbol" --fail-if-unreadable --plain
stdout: 0 bar
